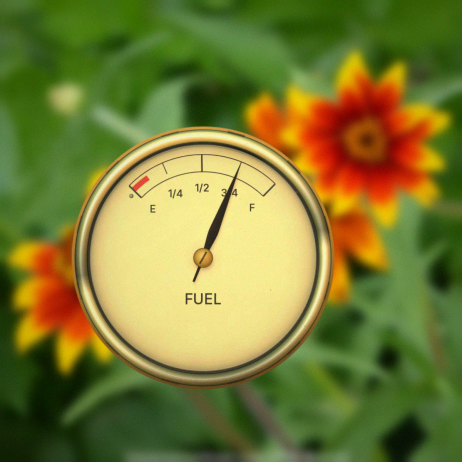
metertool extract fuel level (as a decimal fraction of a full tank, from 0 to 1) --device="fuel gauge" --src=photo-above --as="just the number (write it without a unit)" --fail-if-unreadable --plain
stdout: 0.75
